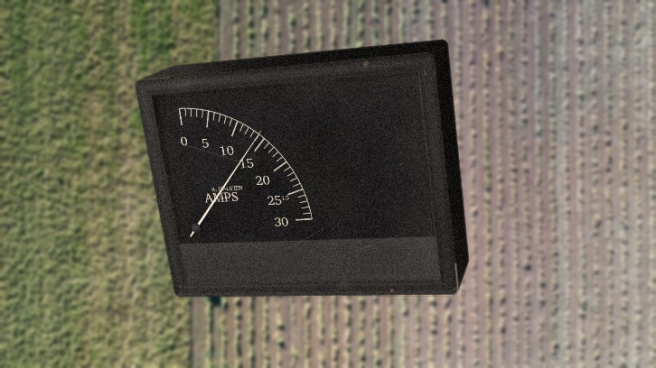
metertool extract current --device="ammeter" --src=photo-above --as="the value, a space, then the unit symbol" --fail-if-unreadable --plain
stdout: 14 A
